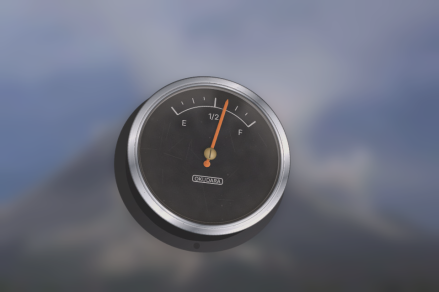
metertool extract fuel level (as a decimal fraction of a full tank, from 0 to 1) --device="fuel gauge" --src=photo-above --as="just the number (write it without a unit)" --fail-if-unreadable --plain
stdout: 0.625
